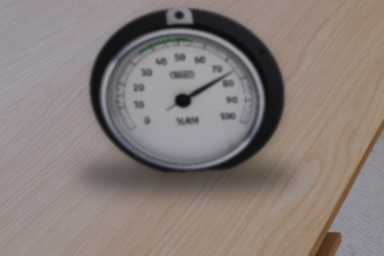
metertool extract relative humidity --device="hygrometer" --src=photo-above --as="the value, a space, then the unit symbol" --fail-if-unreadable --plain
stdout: 75 %
